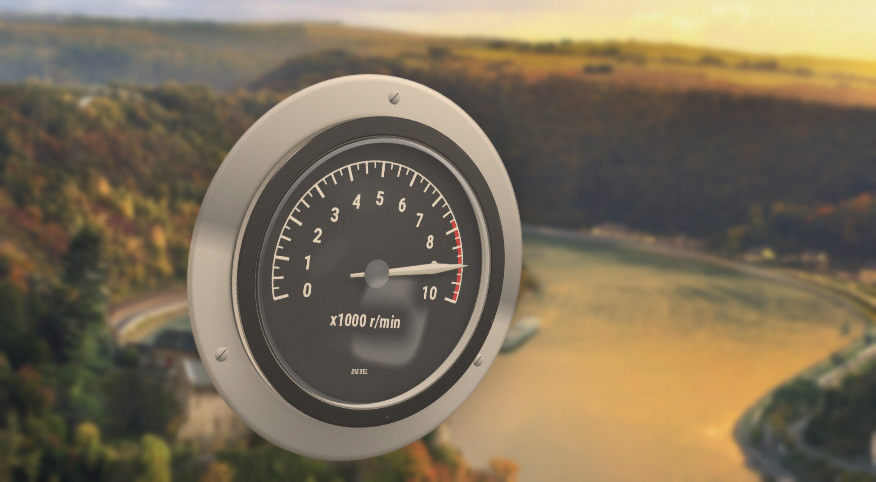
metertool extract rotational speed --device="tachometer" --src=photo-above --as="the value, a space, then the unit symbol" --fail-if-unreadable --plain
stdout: 9000 rpm
